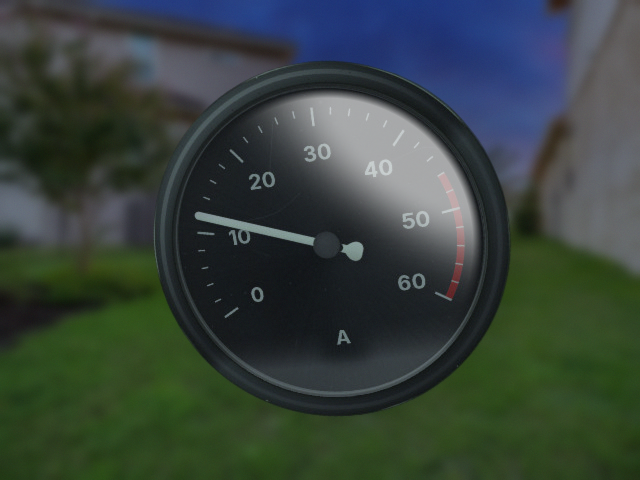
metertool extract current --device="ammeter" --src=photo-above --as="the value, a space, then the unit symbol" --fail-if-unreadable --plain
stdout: 12 A
